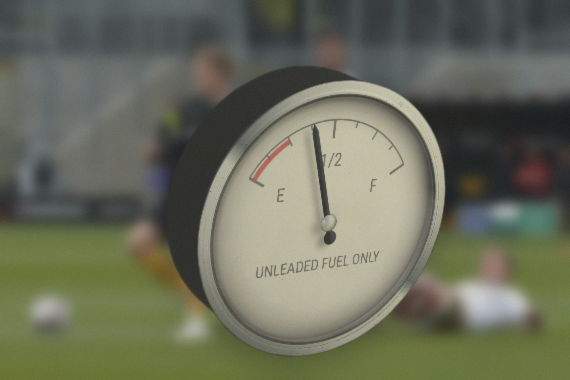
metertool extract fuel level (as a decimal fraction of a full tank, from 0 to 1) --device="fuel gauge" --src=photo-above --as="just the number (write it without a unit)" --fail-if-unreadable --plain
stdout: 0.375
